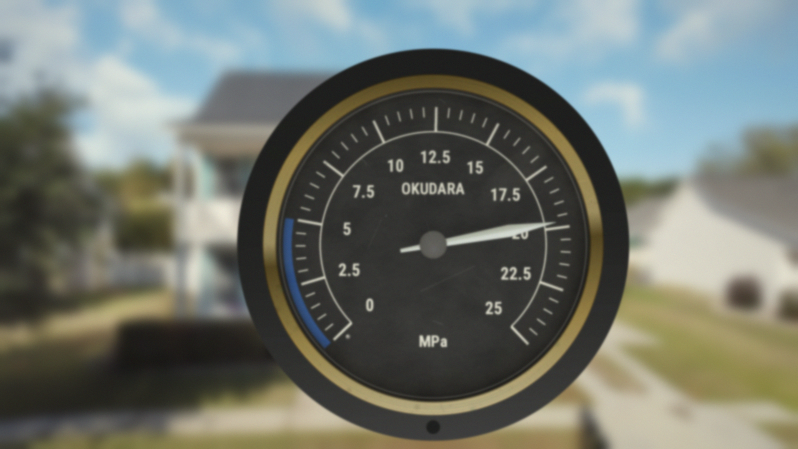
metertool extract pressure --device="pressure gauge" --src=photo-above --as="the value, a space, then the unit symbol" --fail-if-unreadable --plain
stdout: 19.75 MPa
